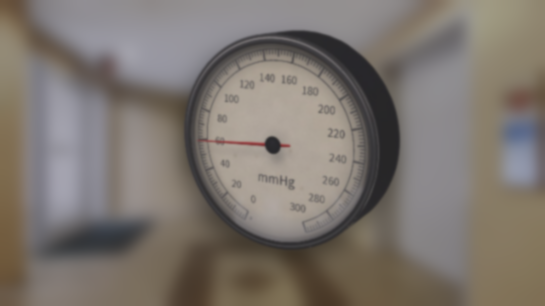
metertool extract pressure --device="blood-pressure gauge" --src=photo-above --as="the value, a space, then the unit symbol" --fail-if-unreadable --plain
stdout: 60 mmHg
